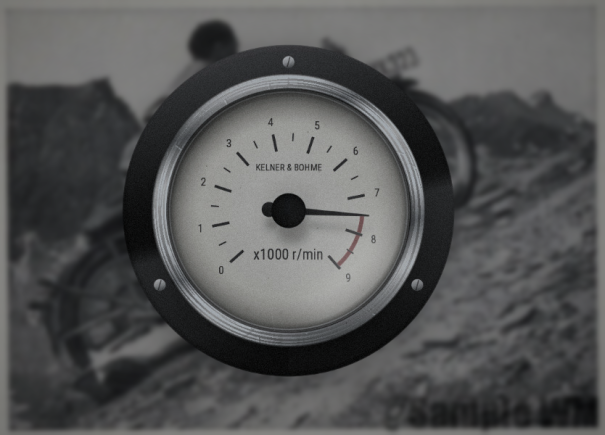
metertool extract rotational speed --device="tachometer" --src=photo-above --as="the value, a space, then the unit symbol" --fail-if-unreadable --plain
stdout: 7500 rpm
